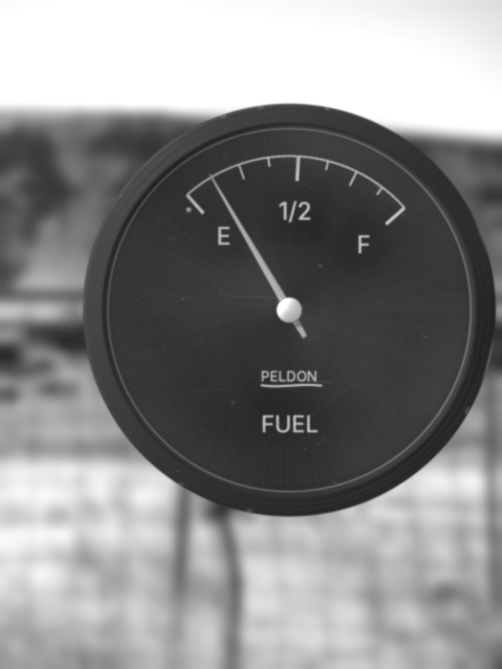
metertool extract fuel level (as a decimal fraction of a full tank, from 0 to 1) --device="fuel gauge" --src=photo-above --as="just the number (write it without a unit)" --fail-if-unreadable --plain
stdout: 0.125
